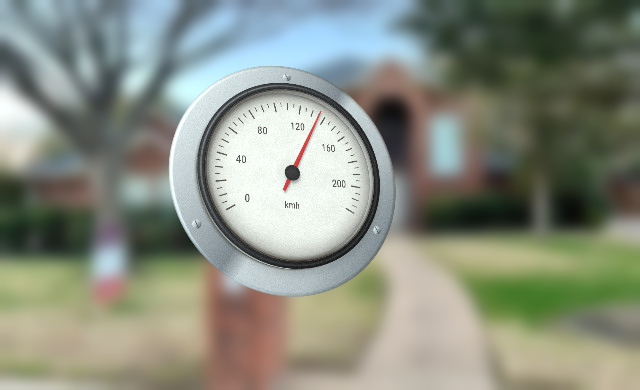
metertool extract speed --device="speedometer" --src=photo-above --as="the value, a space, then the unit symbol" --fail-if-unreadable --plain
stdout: 135 km/h
